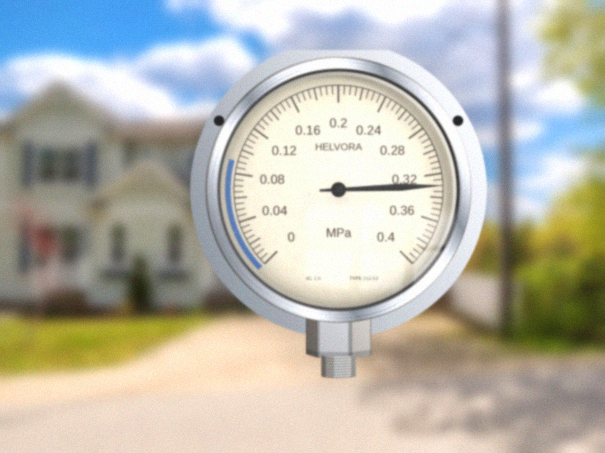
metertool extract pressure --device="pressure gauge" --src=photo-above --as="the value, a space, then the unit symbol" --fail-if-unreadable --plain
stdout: 0.33 MPa
